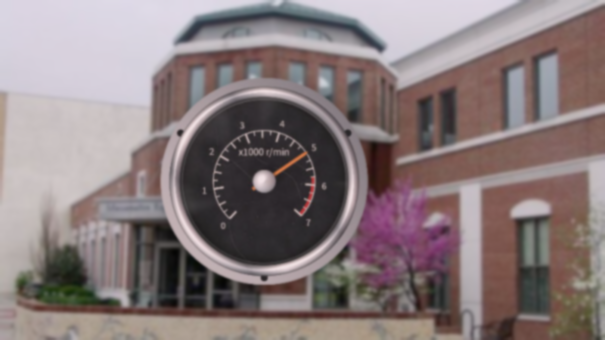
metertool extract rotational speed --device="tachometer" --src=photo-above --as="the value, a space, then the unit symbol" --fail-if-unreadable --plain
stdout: 5000 rpm
